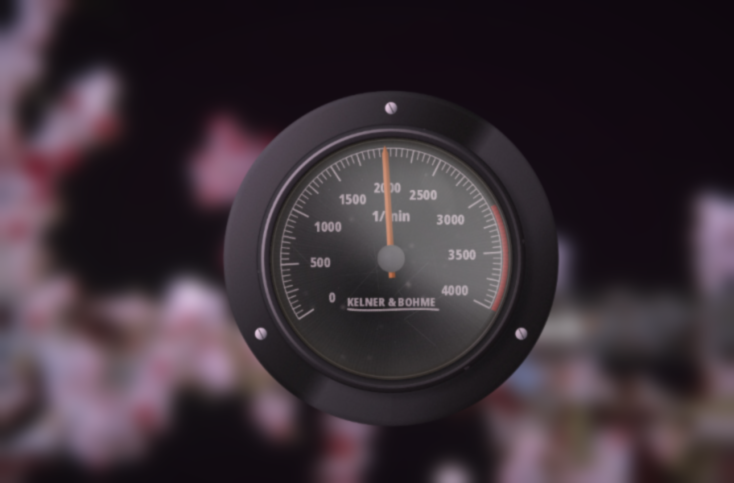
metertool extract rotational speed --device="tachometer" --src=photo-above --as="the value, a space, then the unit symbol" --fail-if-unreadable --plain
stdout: 2000 rpm
